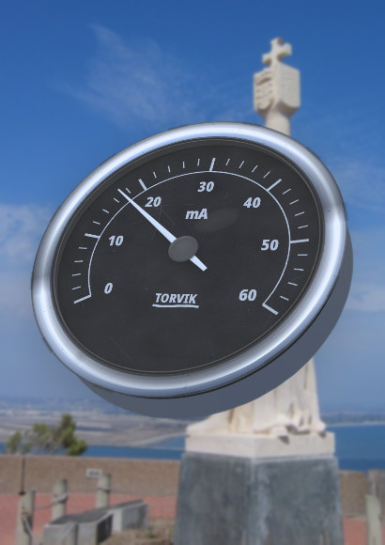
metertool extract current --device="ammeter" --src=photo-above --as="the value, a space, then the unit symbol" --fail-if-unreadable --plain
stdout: 17 mA
